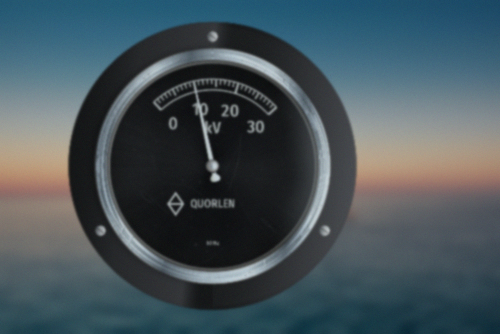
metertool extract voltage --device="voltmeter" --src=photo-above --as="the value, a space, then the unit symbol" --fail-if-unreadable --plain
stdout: 10 kV
